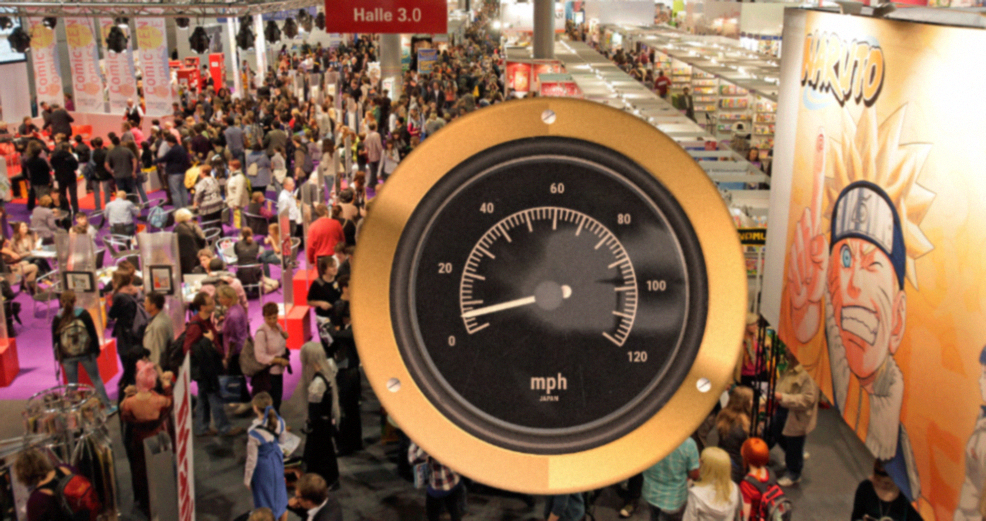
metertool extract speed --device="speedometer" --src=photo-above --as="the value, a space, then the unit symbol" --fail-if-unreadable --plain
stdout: 6 mph
